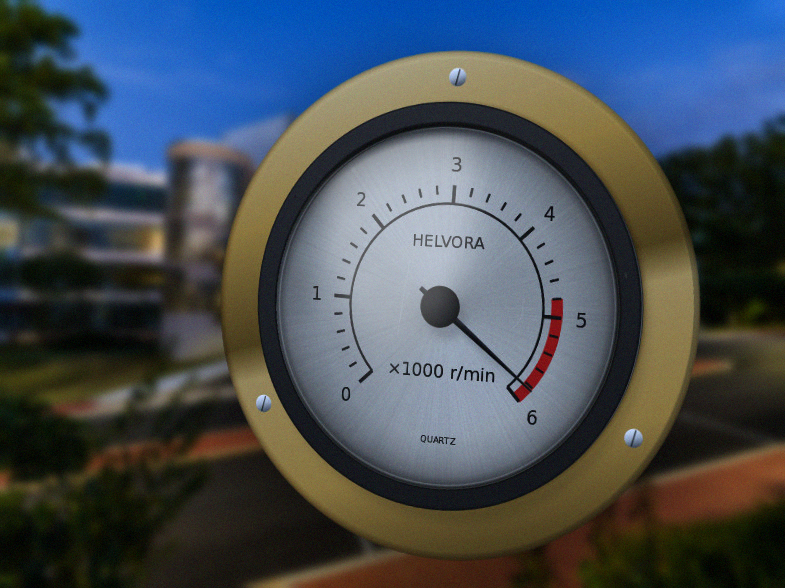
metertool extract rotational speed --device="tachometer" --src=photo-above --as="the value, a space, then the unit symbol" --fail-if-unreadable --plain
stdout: 5800 rpm
